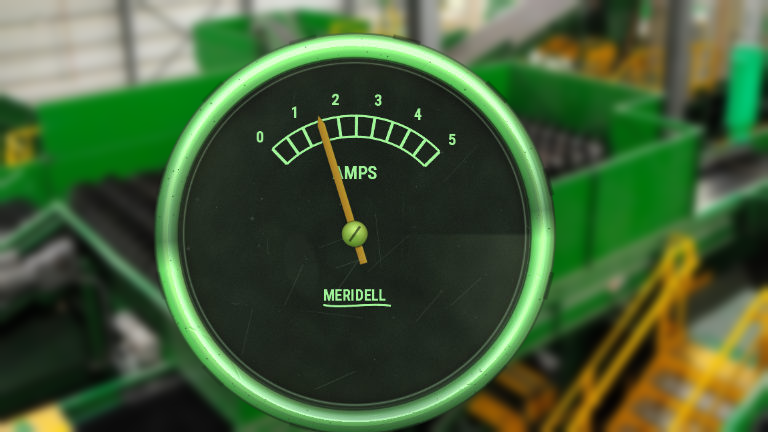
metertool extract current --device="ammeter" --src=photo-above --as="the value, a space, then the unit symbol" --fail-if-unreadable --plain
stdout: 1.5 A
